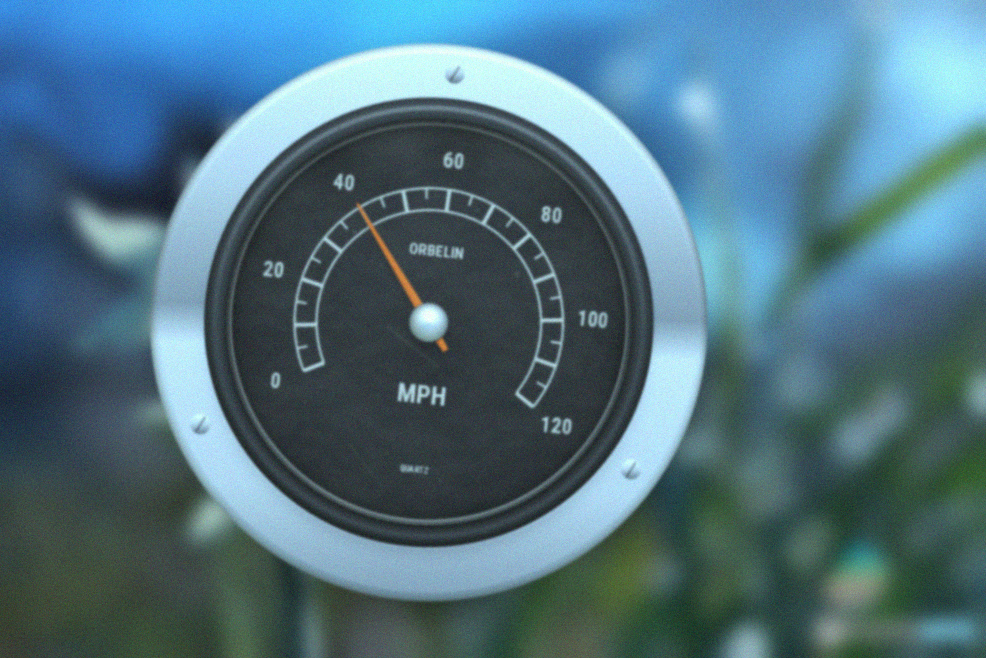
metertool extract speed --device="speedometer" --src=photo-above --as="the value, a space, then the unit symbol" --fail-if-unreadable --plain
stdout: 40 mph
